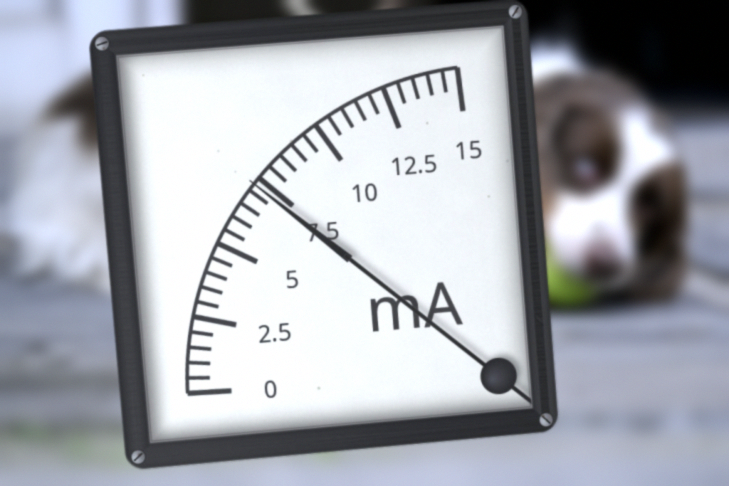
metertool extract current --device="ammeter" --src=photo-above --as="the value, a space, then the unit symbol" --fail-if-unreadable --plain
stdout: 7.25 mA
